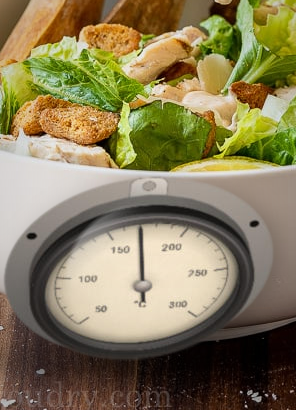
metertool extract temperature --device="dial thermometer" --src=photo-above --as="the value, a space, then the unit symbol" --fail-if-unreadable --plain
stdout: 170 °C
